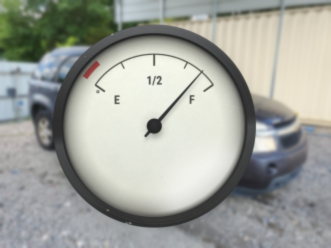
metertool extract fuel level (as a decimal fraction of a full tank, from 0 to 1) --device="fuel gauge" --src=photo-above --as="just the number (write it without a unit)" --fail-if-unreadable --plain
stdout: 0.875
